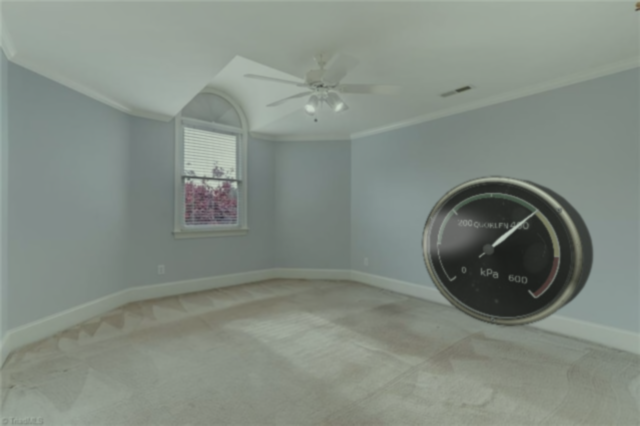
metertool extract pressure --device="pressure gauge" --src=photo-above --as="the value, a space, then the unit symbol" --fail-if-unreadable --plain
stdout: 400 kPa
